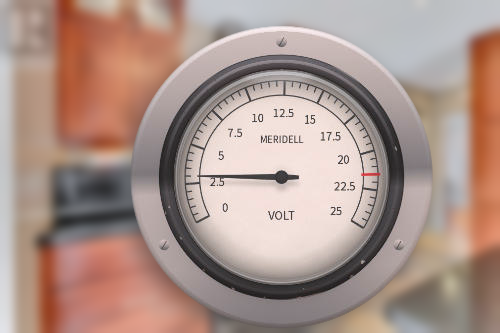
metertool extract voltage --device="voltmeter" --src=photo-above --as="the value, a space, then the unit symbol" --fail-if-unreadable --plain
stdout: 3 V
